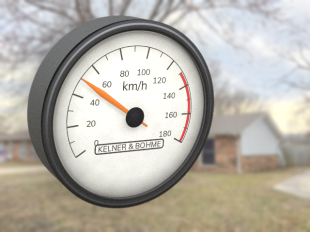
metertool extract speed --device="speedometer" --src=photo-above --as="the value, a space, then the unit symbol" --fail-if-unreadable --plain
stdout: 50 km/h
